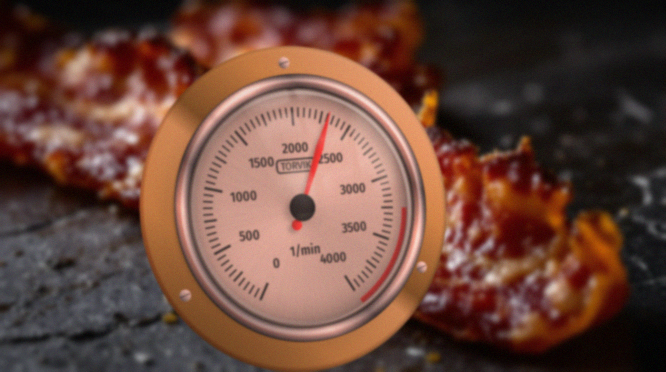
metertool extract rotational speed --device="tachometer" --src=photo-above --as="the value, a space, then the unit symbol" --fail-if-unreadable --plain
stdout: 2300 rpm
